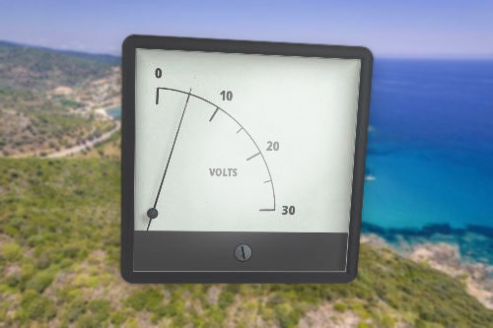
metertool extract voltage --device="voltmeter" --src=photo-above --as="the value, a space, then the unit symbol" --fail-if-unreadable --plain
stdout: 5 V
